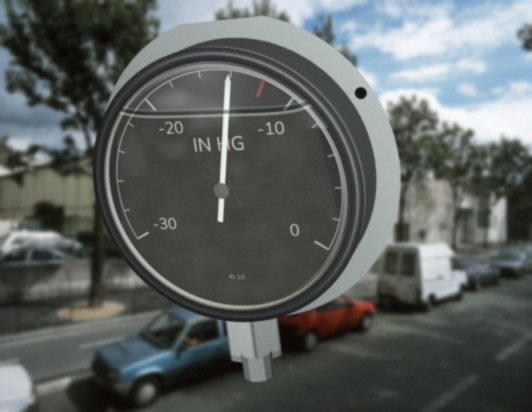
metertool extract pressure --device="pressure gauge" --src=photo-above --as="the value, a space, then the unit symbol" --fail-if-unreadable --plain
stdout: -14 inHg
